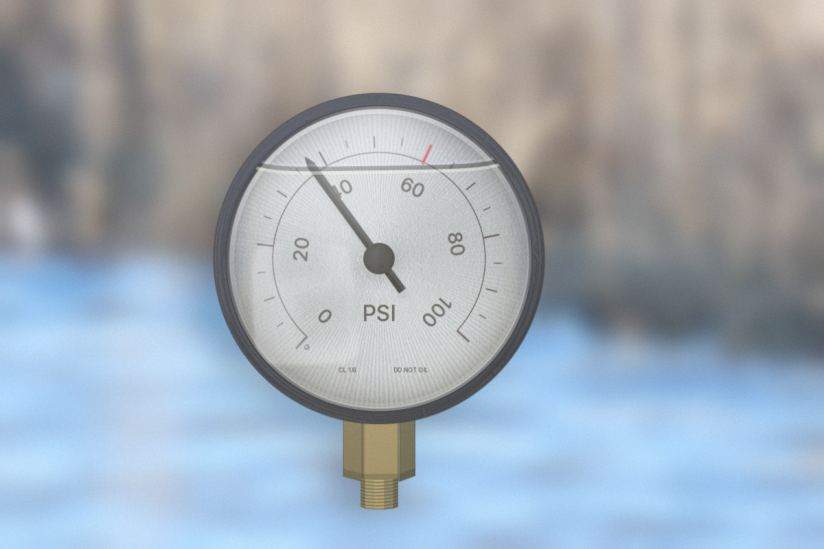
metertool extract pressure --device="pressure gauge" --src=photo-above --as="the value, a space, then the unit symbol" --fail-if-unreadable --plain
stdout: 37.5 psi
